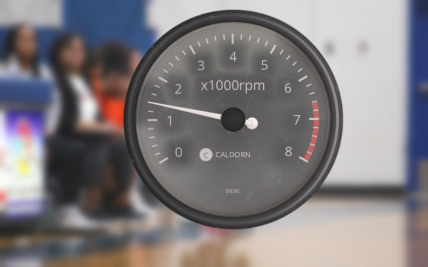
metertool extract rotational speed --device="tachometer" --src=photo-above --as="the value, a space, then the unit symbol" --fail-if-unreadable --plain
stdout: 1400 rpm
